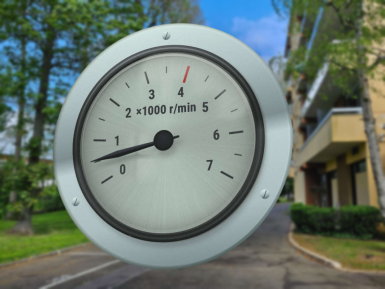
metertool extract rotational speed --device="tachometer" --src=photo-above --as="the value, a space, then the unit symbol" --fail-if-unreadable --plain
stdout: 500 rpm
